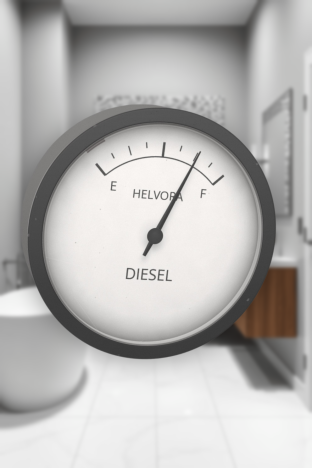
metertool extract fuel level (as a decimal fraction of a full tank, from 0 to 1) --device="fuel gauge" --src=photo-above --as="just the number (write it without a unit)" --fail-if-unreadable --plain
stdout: 0.75
